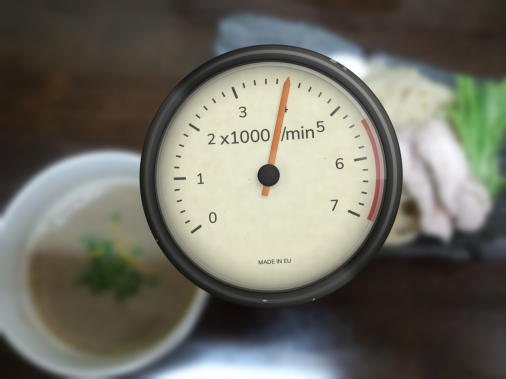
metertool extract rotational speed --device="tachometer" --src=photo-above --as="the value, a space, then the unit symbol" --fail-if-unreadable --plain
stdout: 4000 rpm
